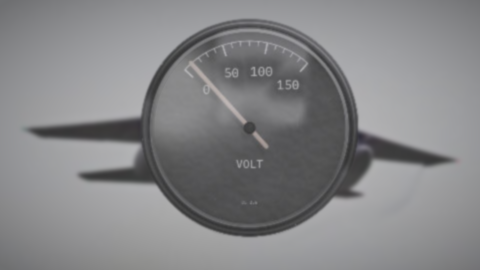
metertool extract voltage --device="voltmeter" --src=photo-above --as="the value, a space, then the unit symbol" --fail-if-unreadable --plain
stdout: 10 V
